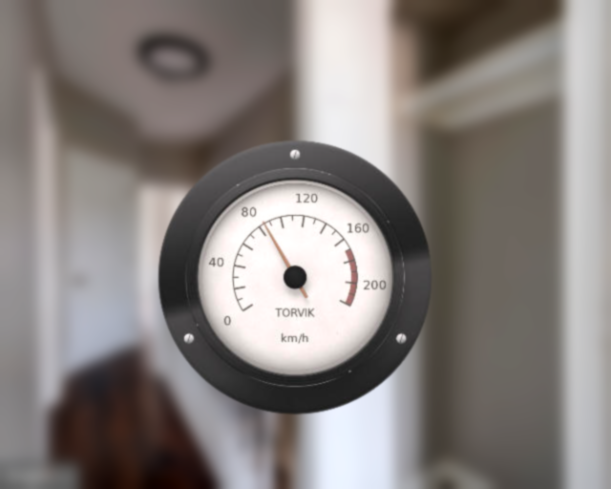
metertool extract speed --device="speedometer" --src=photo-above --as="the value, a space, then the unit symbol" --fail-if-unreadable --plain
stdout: 85 km/h
